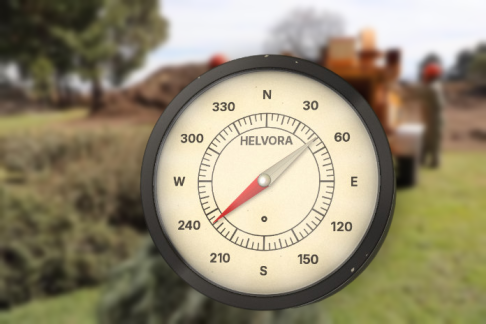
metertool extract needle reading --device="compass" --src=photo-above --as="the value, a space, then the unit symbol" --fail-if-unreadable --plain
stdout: 230 °
